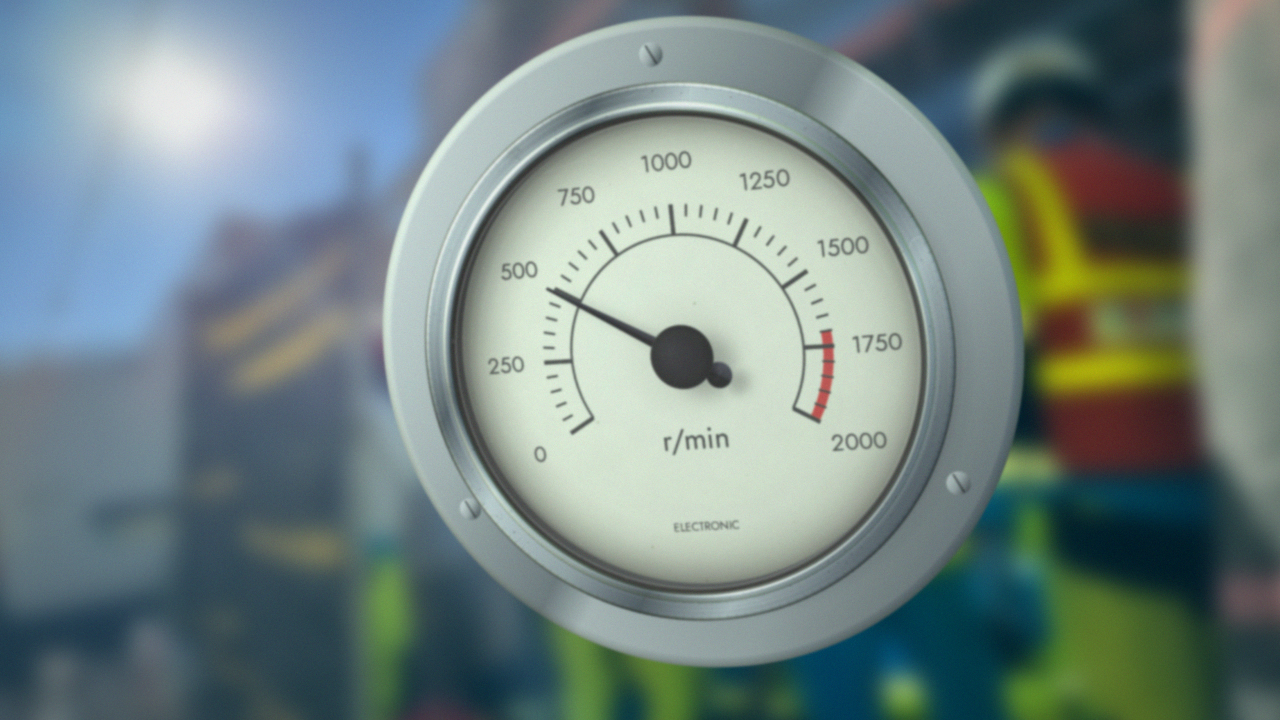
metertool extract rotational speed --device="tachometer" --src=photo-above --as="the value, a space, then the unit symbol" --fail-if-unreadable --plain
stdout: 500 rpm
